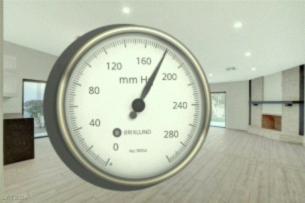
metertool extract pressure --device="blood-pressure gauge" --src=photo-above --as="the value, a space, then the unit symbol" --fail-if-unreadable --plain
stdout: 180 mmHg
